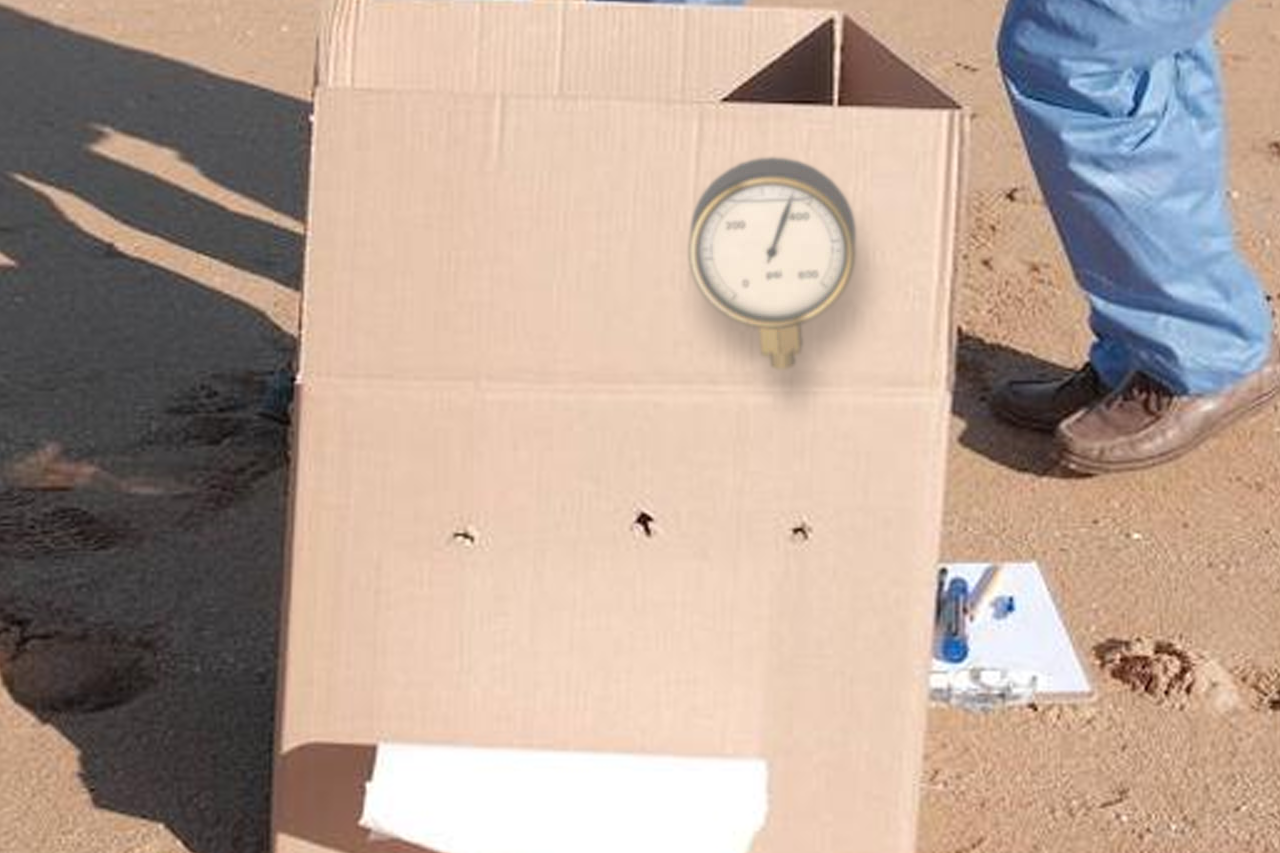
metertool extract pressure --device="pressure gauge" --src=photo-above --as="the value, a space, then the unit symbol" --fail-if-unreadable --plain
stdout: 360 psi
